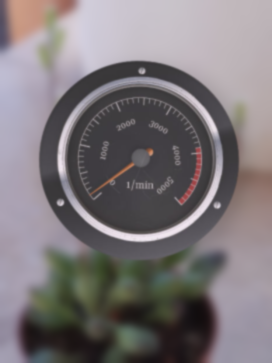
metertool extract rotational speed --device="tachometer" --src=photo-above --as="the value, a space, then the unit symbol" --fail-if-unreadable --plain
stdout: 100 rpm
